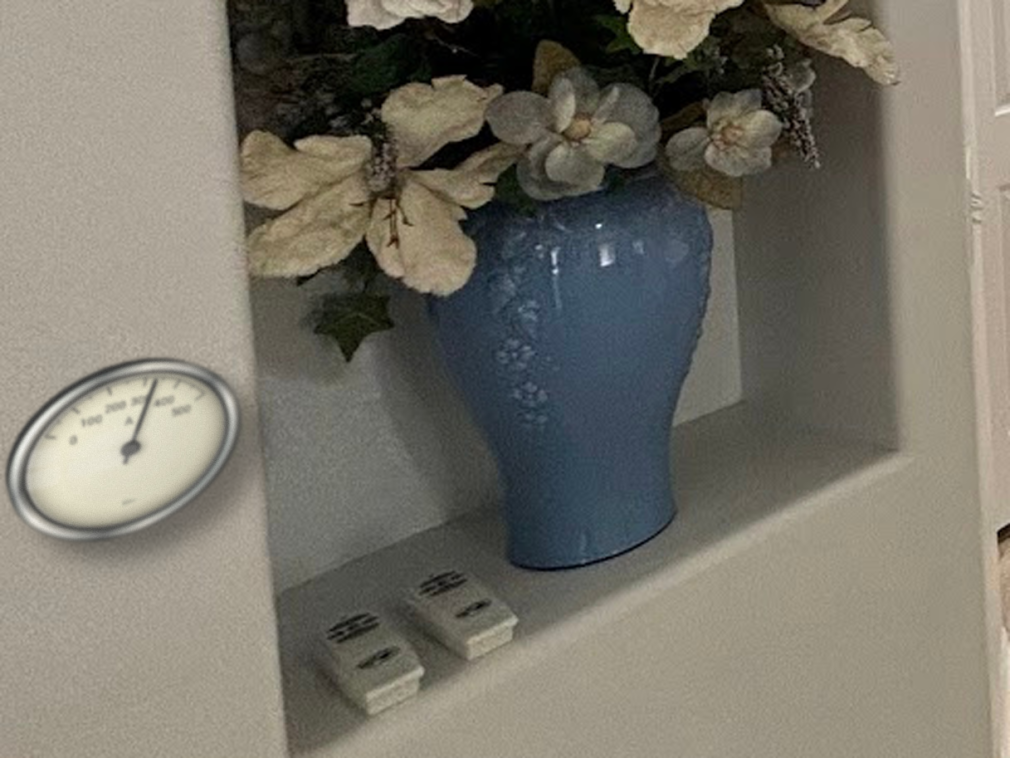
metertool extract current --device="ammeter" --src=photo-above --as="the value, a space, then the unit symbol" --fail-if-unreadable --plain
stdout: 325 A
